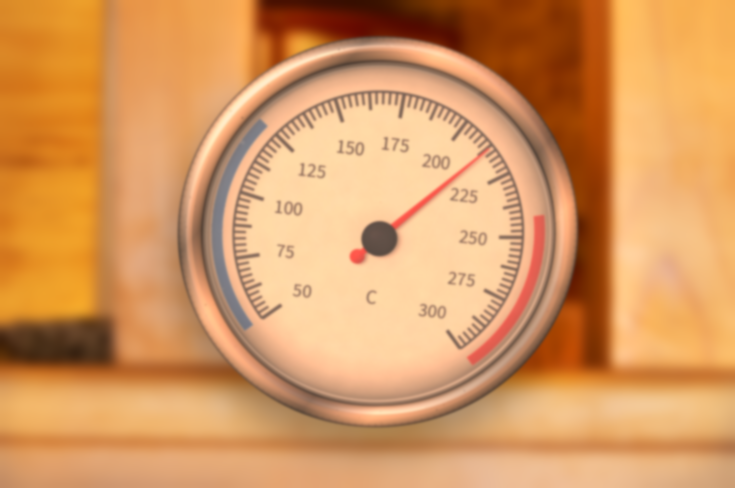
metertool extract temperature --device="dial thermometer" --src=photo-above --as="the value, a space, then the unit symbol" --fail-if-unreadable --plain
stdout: 212.5 °C
